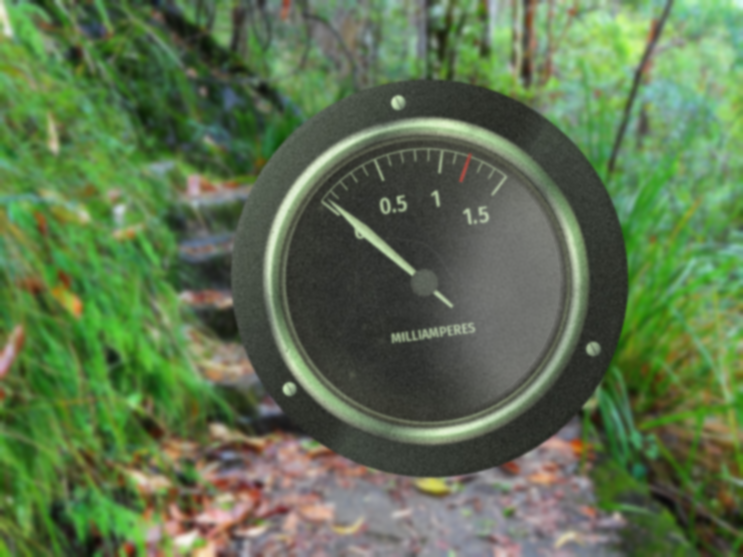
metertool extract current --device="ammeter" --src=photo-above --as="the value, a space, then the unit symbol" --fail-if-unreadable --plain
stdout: 0.05 mA
